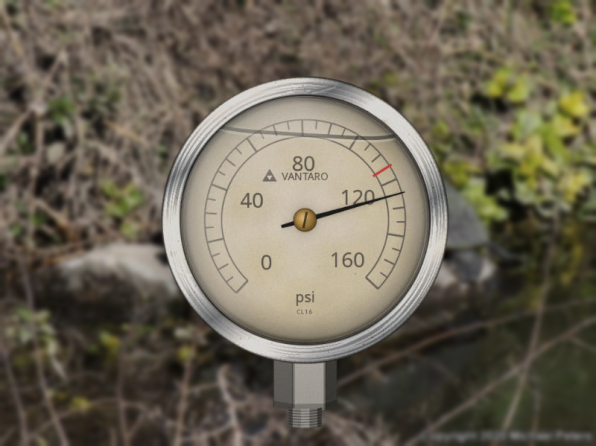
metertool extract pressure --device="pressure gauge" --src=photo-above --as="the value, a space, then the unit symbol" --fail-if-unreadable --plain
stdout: 125 psi
